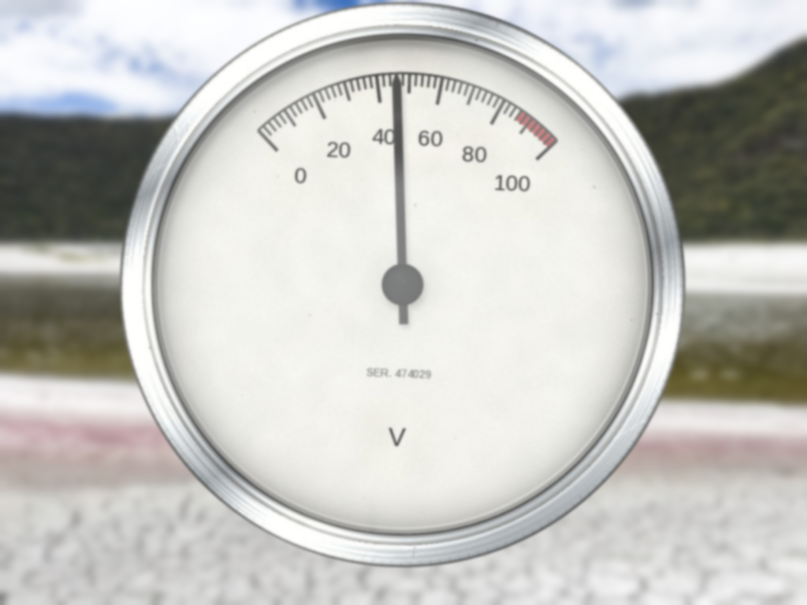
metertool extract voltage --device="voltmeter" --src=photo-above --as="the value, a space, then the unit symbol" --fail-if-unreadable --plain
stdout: 46 V
